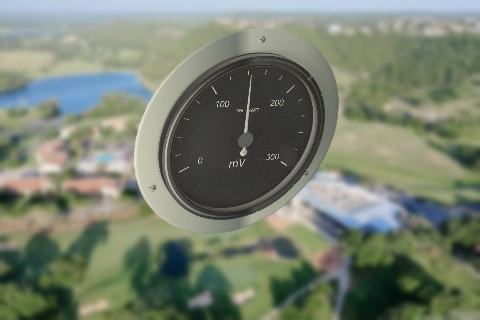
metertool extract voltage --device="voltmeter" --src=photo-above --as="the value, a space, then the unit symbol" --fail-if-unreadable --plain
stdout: 140 mV
